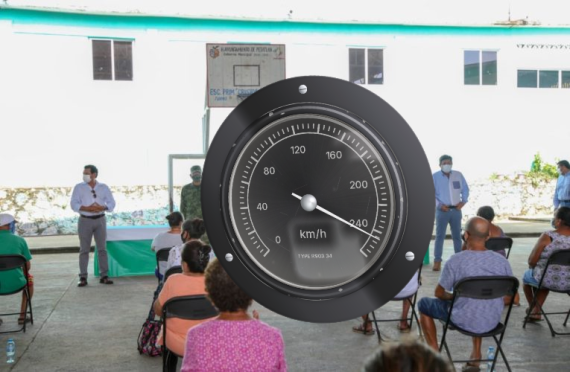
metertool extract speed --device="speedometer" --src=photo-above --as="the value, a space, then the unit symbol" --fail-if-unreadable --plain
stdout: 244 km/h
